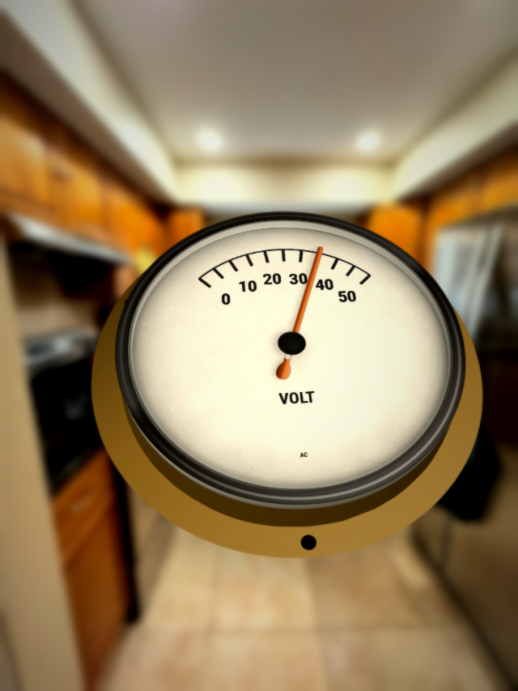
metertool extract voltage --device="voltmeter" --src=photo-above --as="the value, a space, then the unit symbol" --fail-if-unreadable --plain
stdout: 35 V
